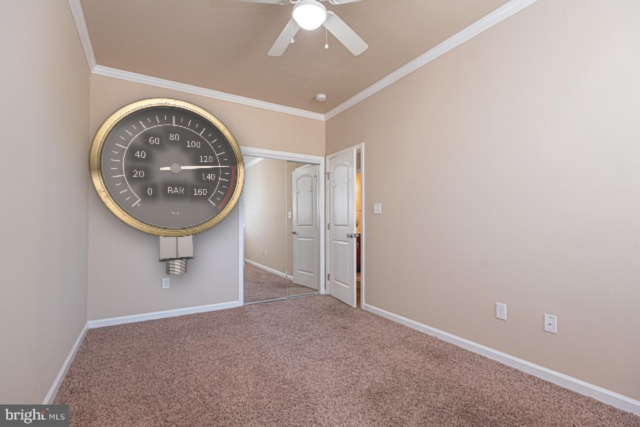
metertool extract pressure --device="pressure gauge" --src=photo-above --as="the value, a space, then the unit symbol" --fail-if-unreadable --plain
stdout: 130 bar
